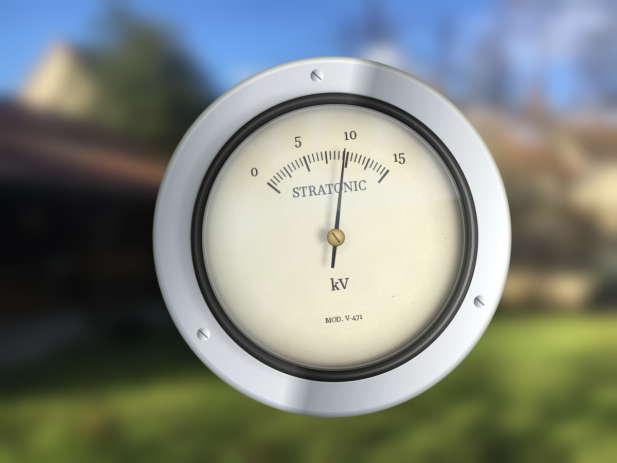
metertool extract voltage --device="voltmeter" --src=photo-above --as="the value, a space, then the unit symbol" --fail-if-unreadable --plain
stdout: 9.5 kV
